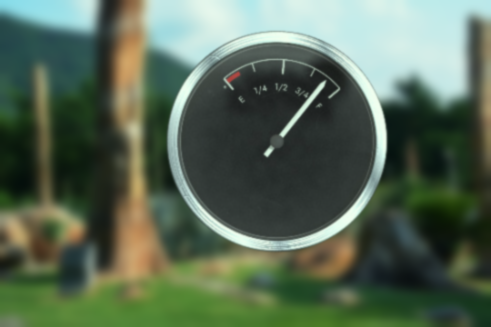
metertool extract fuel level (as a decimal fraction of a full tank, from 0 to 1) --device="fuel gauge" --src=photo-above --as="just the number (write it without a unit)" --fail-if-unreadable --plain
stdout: 0.875
